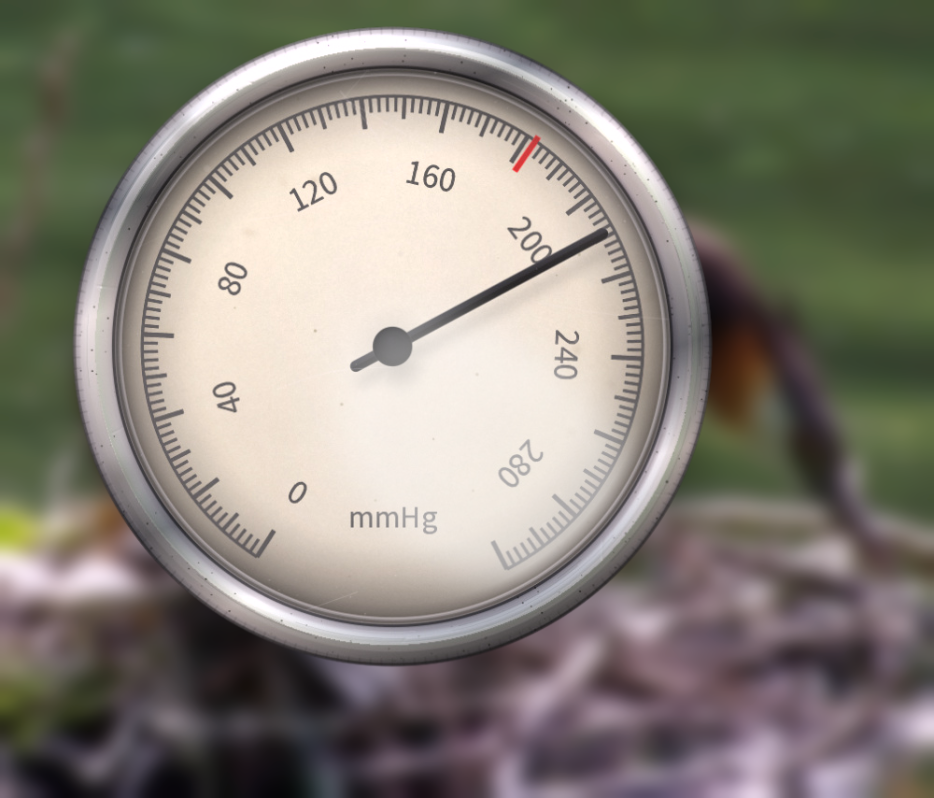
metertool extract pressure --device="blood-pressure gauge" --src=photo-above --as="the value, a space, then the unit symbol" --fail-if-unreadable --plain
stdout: 209 mmHg
